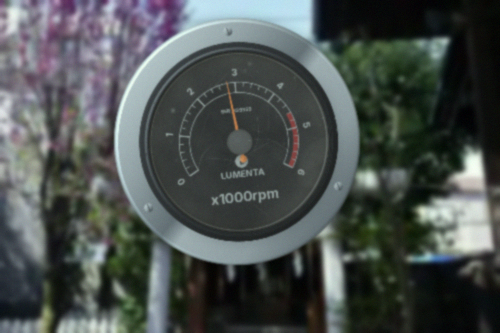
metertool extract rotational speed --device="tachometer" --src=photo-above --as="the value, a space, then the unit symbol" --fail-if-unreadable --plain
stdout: 2800 rpm
